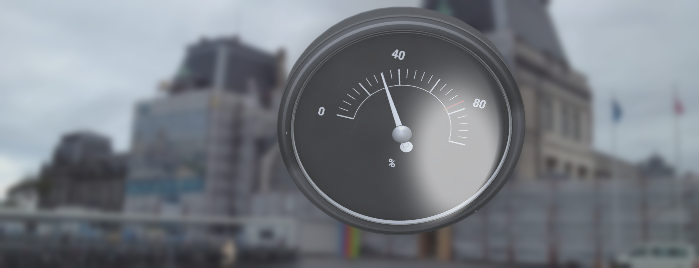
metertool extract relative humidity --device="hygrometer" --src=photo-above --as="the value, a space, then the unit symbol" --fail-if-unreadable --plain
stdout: 32 %
